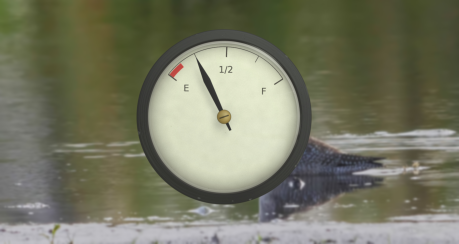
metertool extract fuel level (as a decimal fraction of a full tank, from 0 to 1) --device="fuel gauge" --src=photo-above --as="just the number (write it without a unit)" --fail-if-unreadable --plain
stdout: 0.25
